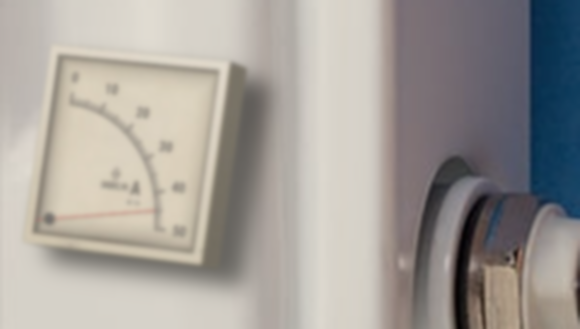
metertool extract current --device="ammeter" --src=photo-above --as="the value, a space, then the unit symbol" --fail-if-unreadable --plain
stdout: 45 A
